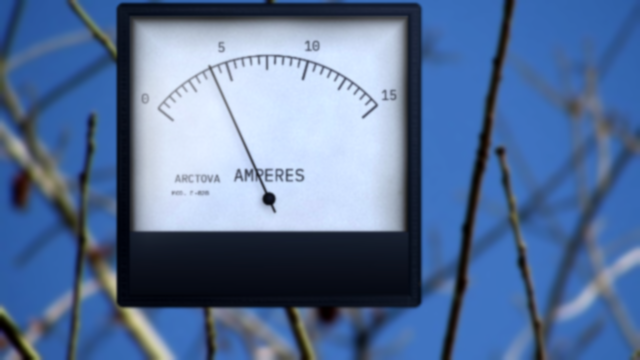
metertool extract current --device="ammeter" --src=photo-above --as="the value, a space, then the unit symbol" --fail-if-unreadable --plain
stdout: 4 A
